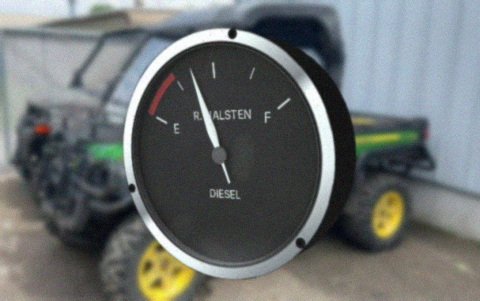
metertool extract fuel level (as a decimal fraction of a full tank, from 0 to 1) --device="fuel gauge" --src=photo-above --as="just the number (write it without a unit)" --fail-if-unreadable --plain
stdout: 0.375
